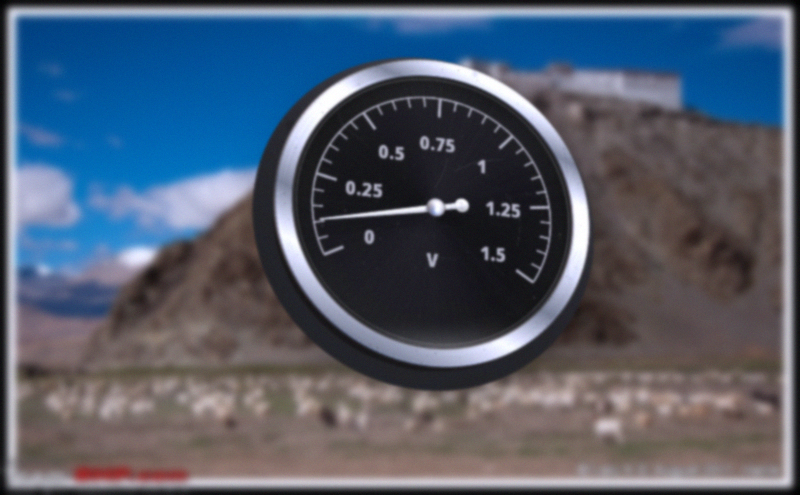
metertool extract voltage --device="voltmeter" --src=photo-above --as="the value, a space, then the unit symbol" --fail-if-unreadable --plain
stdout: 0.1 V
